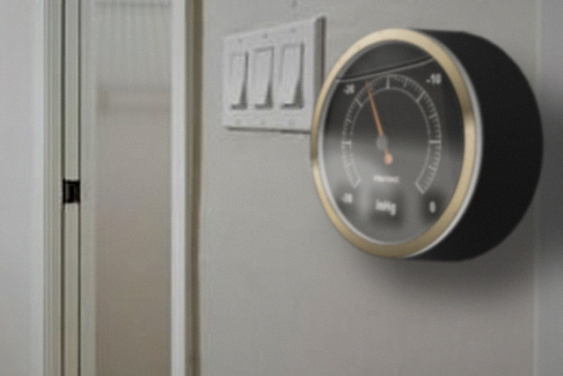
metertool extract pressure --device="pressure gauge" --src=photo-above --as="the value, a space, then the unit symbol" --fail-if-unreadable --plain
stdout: -17.5 inHg
